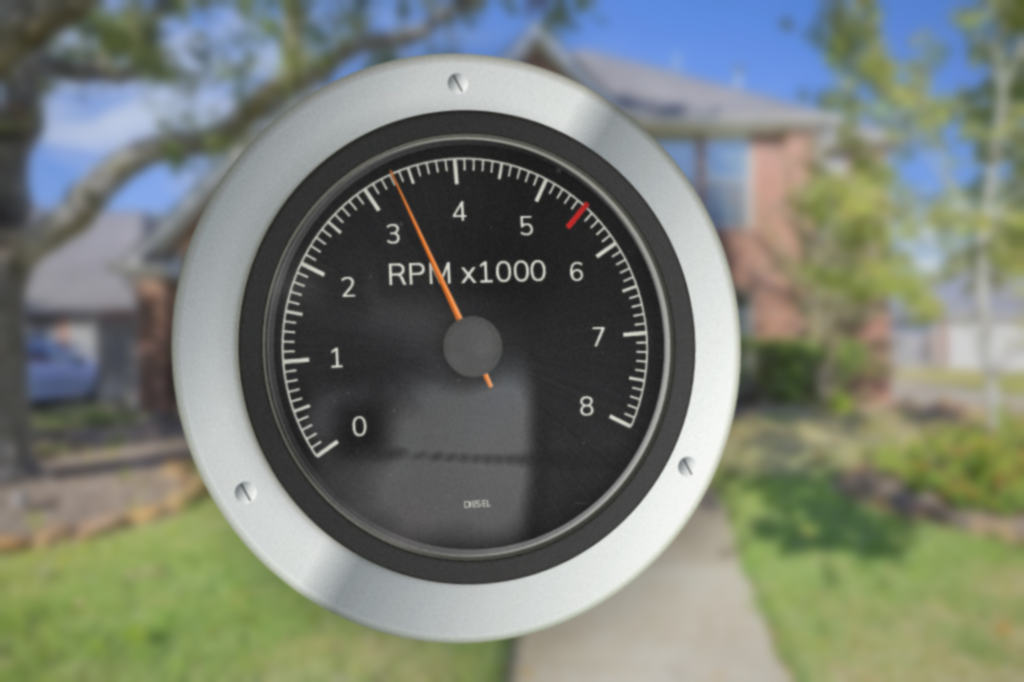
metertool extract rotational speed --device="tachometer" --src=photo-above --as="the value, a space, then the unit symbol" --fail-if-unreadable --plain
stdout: 3300 rpm
